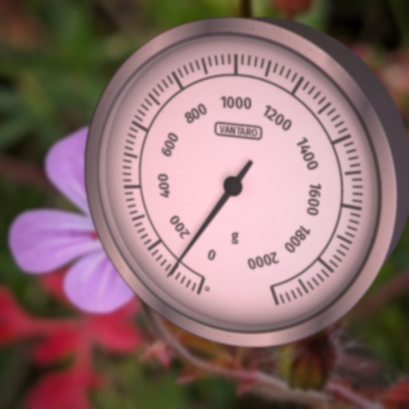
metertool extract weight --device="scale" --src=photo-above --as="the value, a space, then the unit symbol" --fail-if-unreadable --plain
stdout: 100 g
